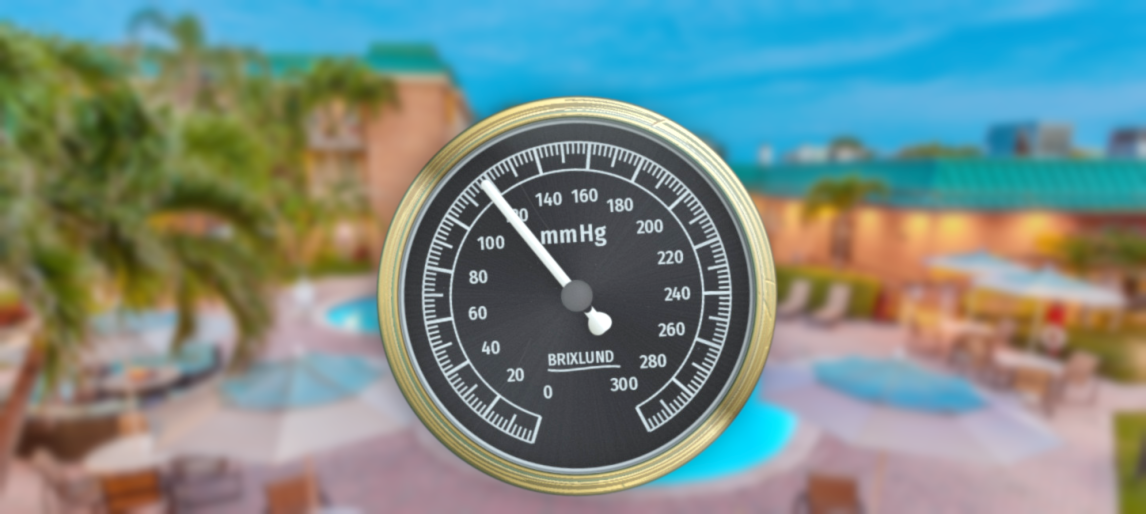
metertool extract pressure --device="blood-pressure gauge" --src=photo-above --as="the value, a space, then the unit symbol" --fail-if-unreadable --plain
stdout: 118 mmHg
